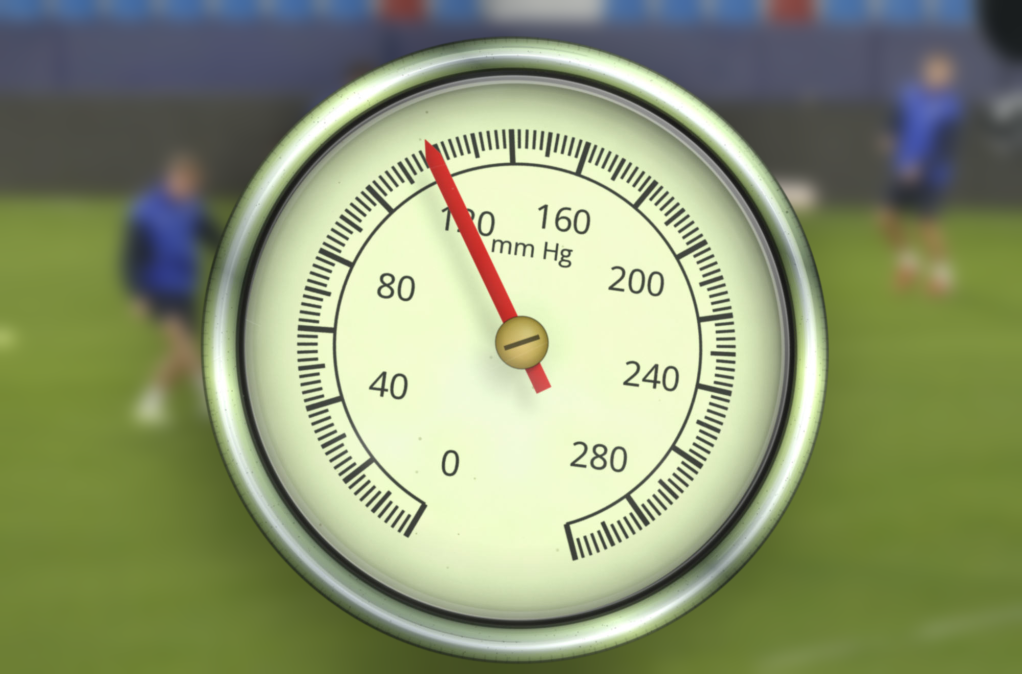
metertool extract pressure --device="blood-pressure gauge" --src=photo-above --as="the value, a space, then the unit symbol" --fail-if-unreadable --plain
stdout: 118 mmHg
